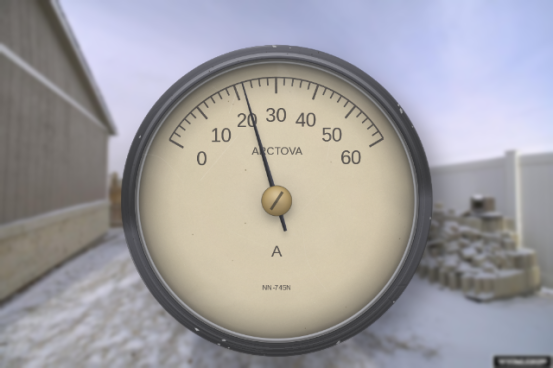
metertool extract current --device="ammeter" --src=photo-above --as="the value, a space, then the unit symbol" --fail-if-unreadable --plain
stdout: 22 A
